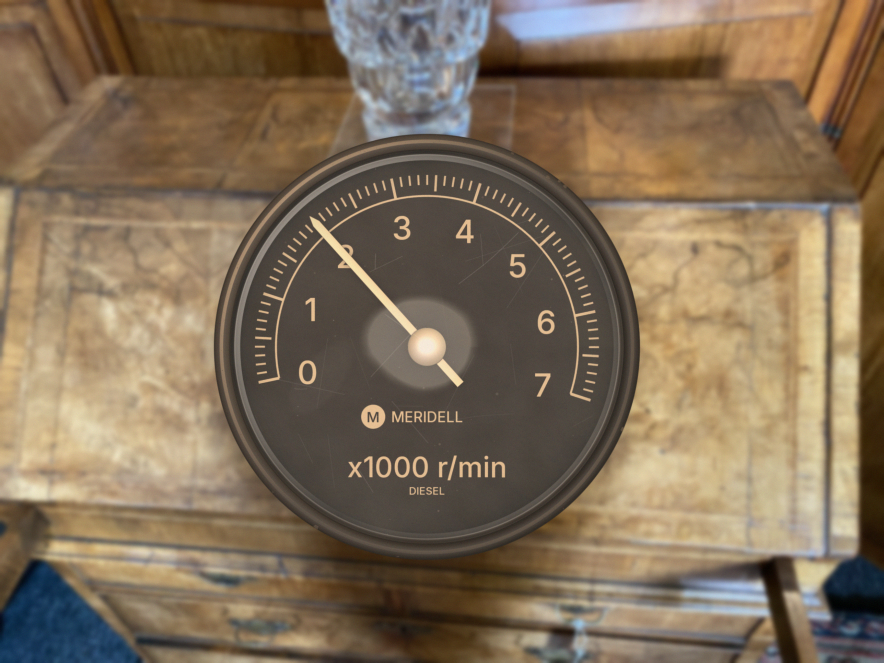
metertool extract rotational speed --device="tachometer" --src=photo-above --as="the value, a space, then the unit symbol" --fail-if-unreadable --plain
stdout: 2000 rpm
